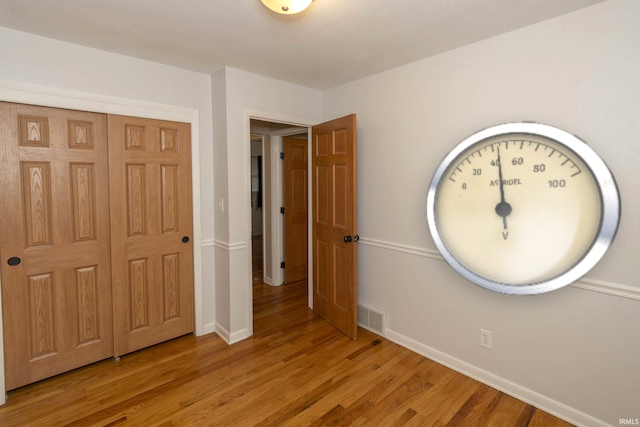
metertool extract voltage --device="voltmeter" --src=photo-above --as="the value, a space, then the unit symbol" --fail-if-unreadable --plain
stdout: 45 V
